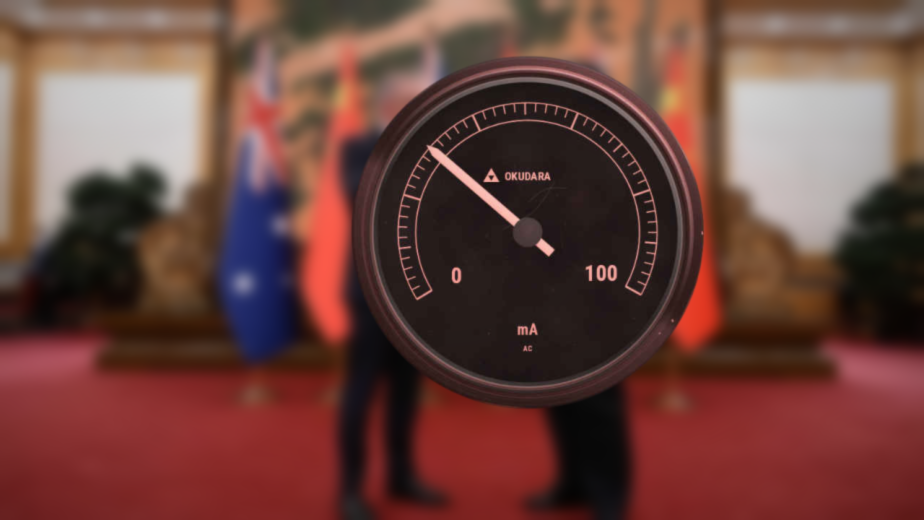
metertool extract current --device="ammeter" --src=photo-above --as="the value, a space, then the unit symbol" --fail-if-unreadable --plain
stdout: 30 mA
